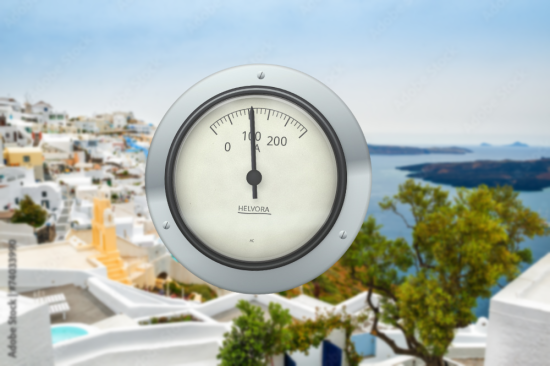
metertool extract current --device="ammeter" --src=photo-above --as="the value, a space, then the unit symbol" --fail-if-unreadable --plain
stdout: 110 A
